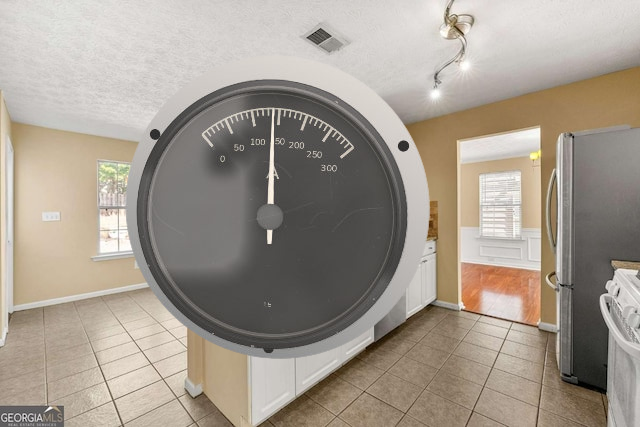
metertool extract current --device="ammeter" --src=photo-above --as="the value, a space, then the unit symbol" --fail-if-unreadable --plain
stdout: 140 A
